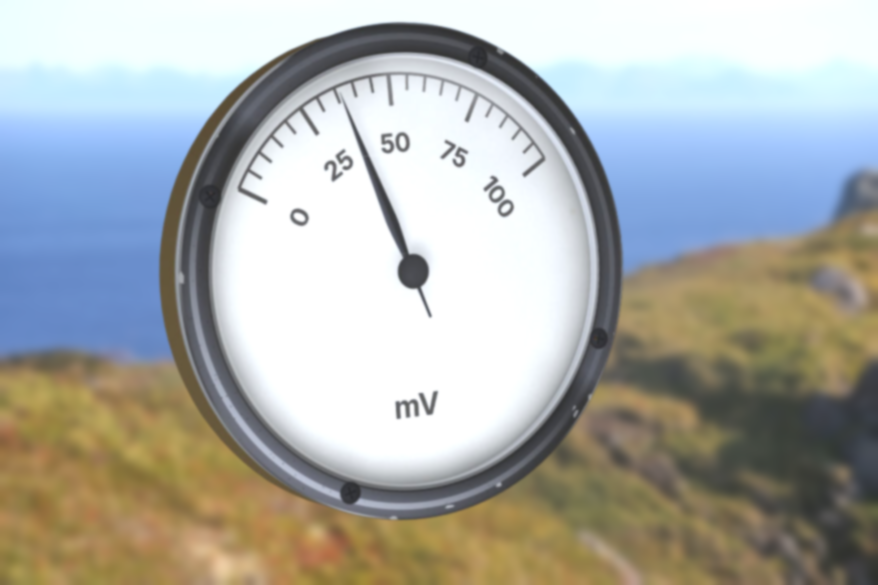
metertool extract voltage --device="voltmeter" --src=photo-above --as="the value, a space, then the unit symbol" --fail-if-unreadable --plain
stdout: 35 mV
